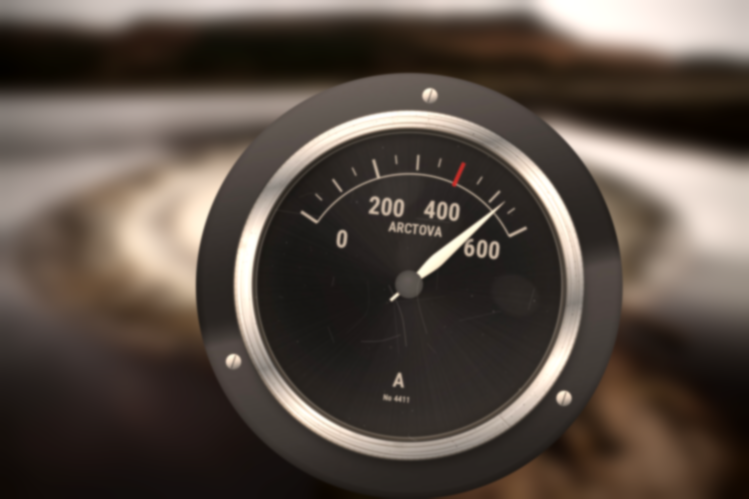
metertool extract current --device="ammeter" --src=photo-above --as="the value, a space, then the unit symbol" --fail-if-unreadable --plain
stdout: 525 A
